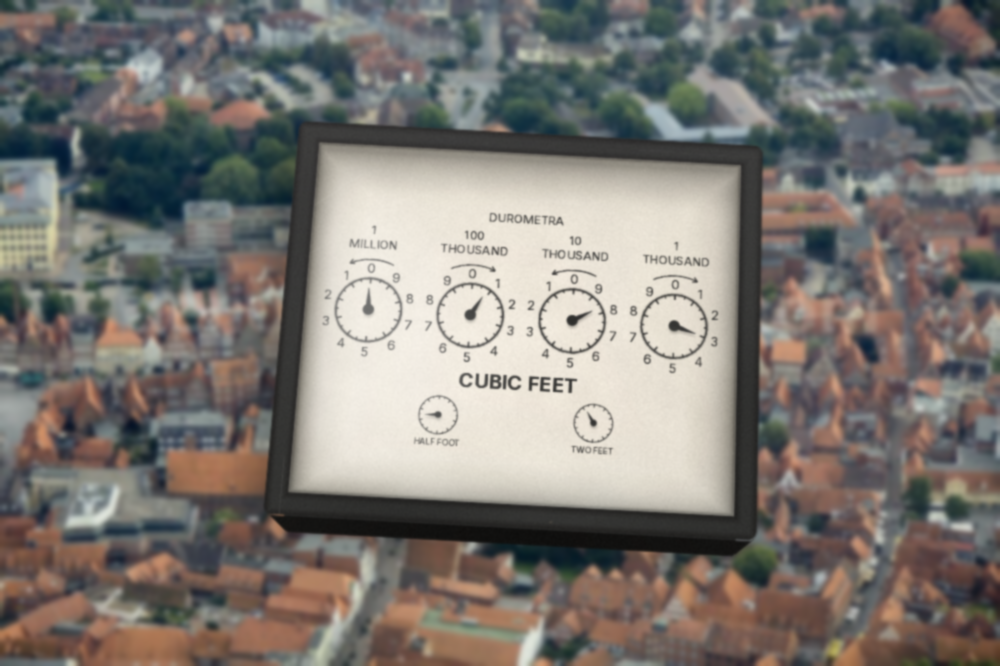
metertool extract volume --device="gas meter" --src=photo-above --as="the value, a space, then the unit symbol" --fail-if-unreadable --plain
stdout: 8300 ft³
